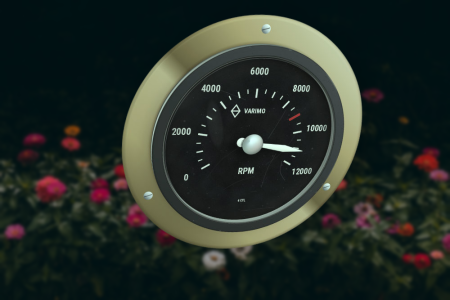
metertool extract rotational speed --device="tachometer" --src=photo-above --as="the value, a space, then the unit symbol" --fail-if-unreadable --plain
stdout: 11000 rpm
